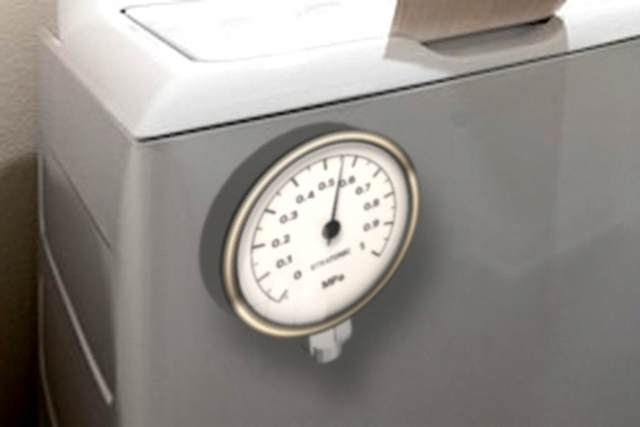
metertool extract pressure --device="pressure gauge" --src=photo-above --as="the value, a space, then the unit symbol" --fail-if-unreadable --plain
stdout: 0.55 MPa
